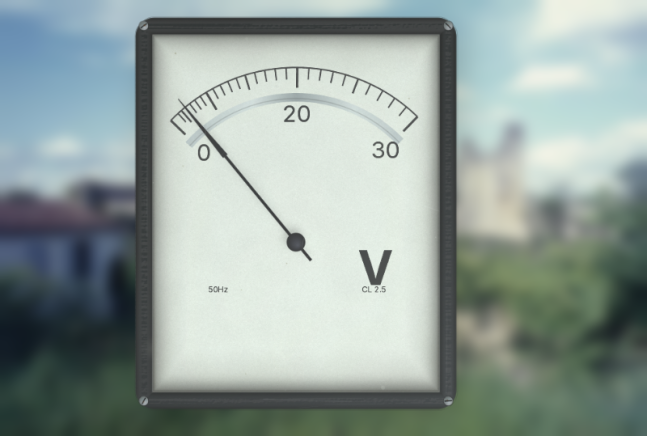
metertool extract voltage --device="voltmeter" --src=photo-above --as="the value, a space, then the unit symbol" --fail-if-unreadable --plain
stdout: 6 V
